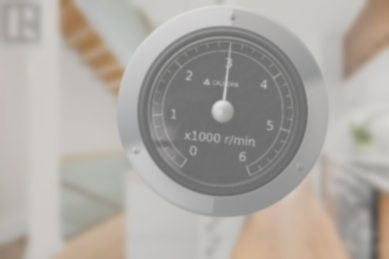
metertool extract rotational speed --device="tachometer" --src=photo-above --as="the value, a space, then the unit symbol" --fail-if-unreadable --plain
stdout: 3000 rpm
